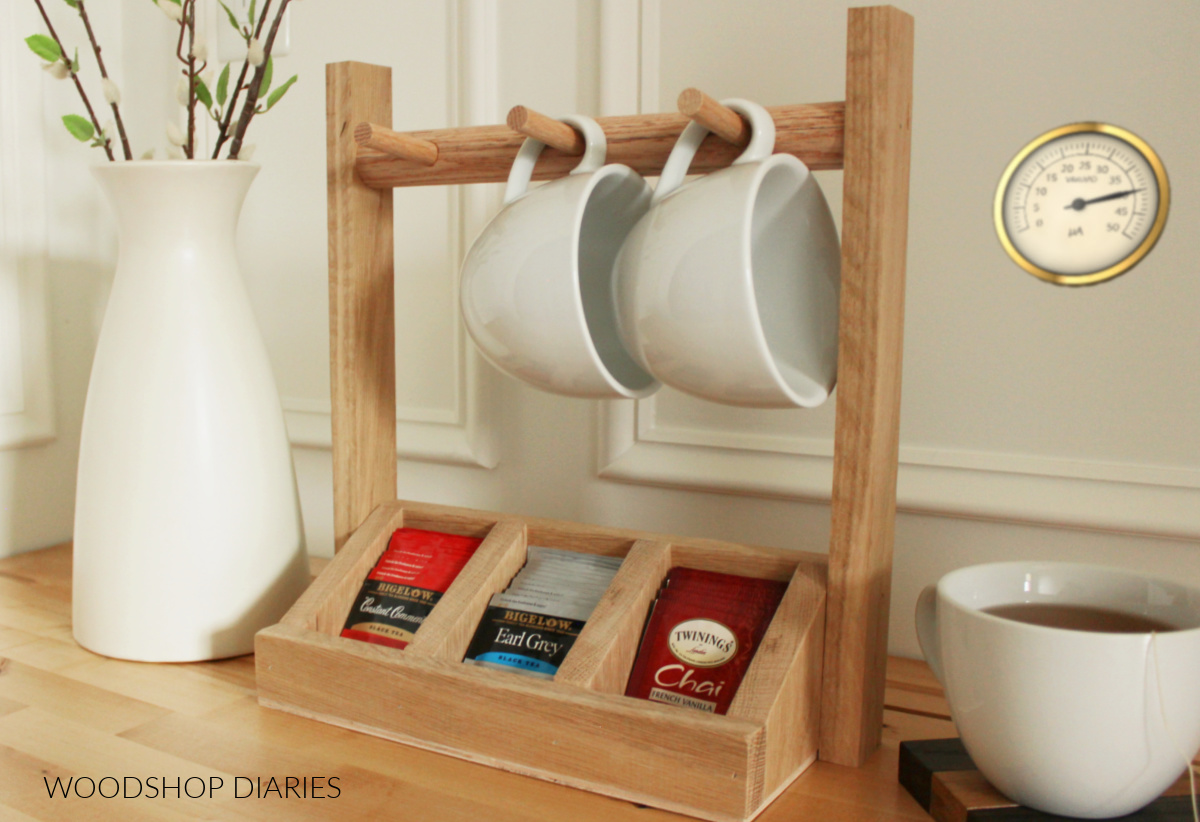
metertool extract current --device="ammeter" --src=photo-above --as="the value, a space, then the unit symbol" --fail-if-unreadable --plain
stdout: 40 µA
